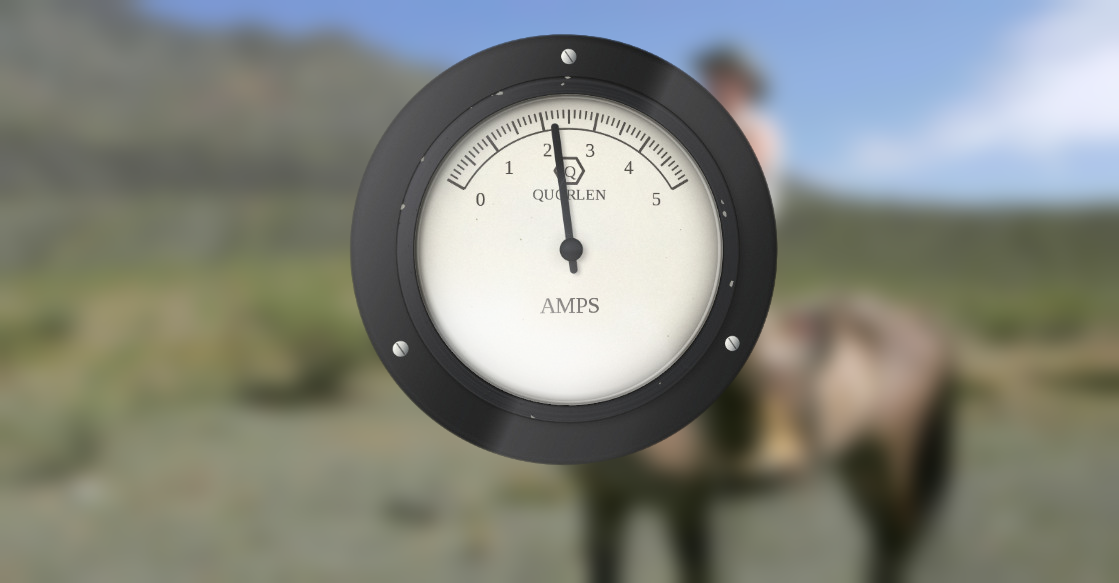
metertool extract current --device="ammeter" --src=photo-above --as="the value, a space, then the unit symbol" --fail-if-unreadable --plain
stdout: 2.2 A
